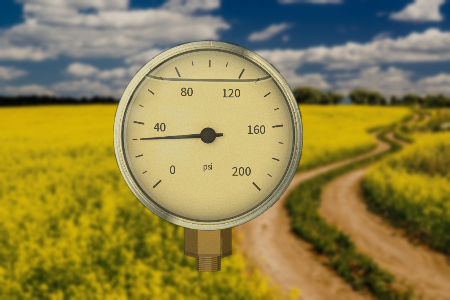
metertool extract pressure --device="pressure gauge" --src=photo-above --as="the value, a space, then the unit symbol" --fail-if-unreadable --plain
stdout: 30 psi
